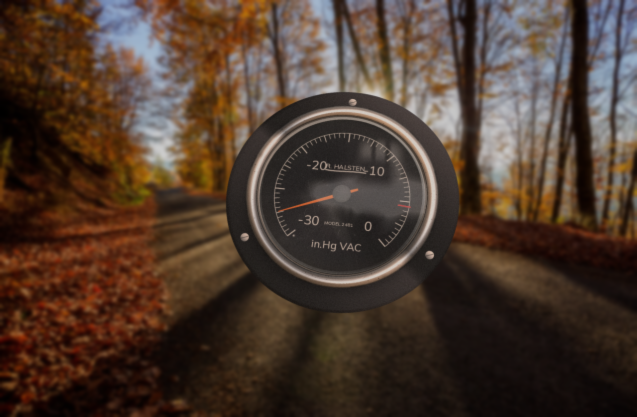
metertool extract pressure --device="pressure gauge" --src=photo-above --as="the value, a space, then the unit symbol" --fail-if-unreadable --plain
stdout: -27.5 inHg
